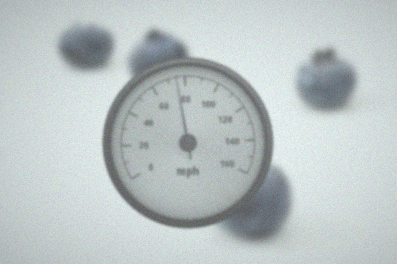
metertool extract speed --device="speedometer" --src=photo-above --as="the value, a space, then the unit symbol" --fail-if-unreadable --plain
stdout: 75 mph
